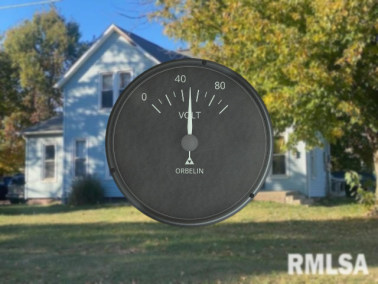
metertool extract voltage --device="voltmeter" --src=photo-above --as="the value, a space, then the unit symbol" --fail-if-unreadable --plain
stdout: 50 V
